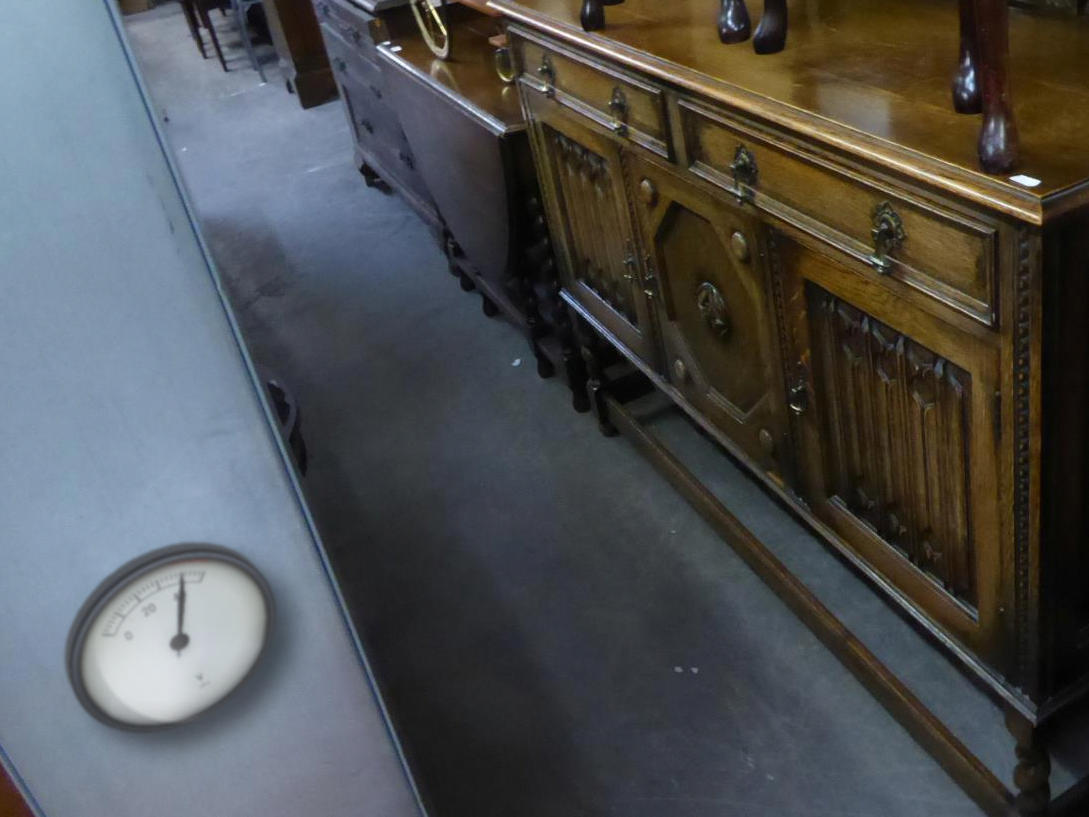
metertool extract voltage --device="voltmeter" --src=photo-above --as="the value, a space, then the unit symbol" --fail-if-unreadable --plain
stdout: 40 V
